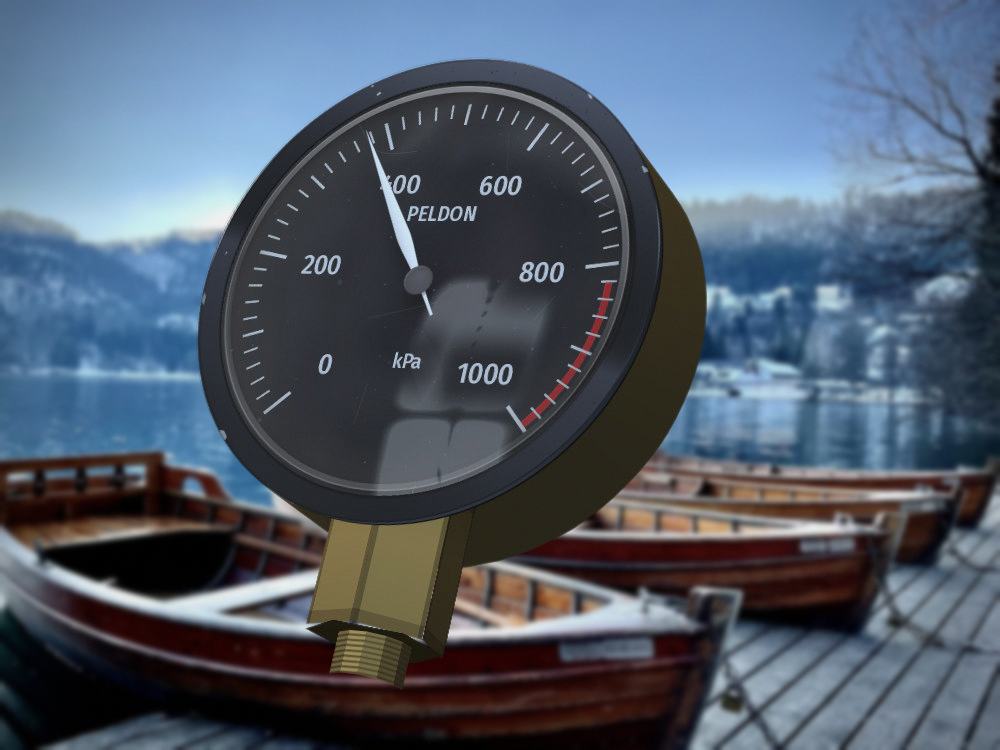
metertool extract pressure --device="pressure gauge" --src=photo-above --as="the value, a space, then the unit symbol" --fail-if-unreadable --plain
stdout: 380 kPa
